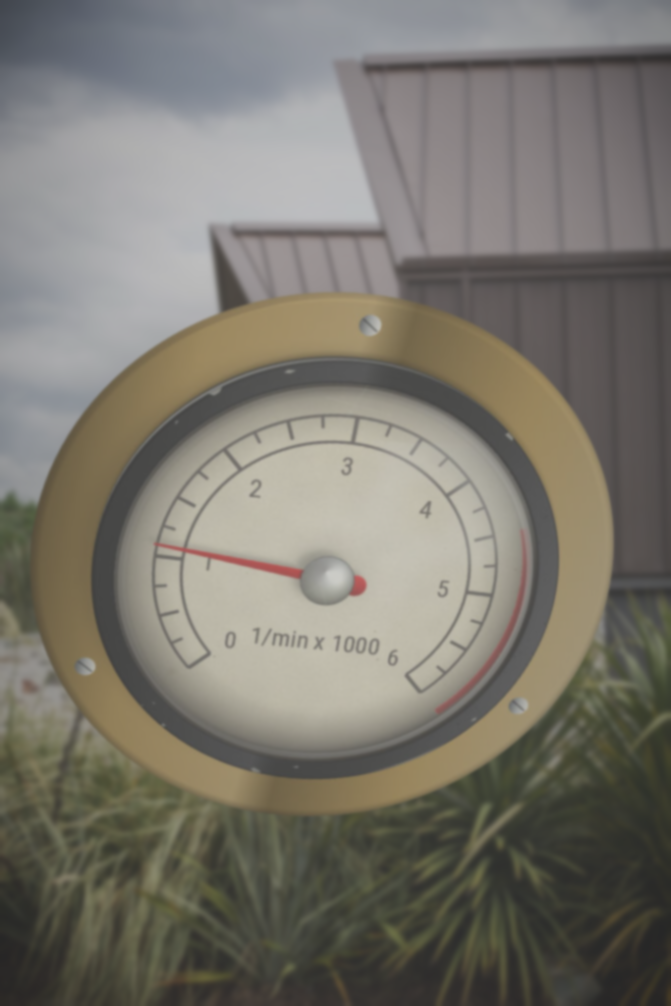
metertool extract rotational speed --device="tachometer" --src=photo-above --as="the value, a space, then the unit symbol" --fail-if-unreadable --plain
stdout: 1125 rpm
